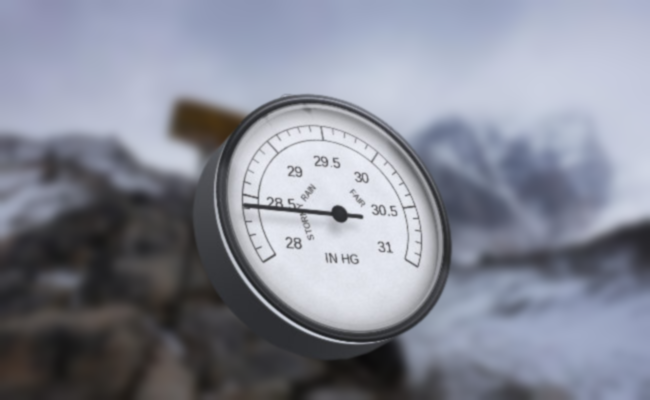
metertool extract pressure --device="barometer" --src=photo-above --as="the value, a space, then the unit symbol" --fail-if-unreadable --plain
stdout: 28.4 inHg
